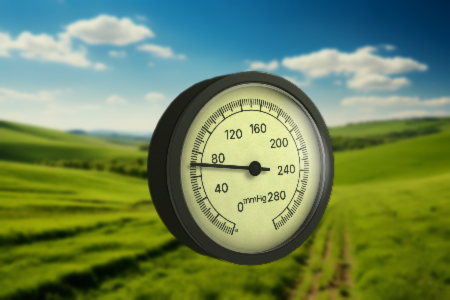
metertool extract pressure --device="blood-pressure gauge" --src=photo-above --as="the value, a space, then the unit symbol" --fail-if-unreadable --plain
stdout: 70 mmHg
